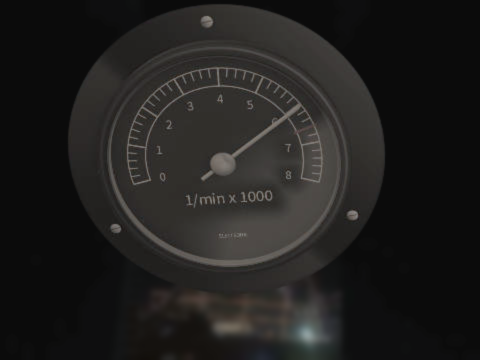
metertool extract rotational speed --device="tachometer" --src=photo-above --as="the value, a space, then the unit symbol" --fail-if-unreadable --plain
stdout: 6000 rpm
